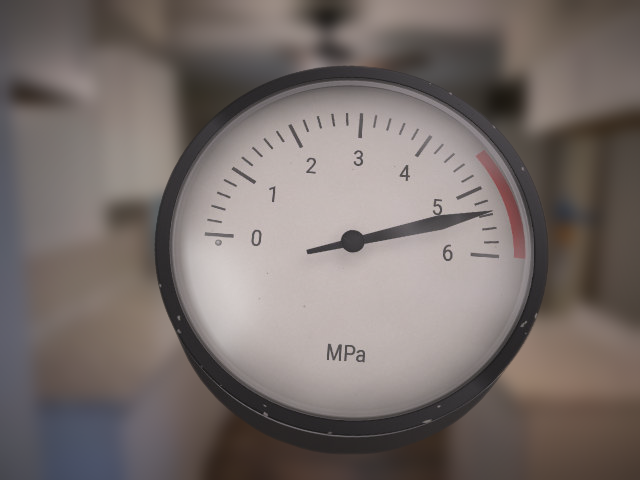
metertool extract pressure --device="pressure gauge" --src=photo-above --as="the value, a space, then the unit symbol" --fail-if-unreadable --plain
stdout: 5.4 MPa
